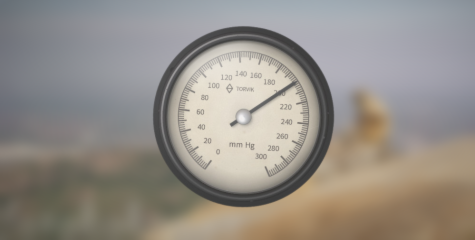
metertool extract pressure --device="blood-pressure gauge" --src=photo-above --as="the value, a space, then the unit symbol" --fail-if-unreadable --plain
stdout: 200 mmHg
